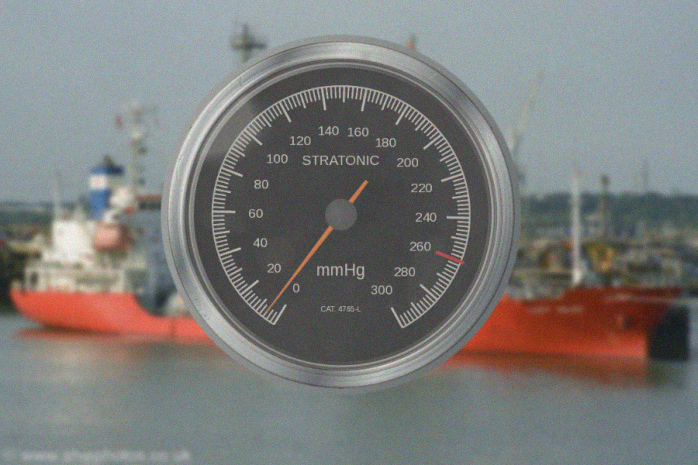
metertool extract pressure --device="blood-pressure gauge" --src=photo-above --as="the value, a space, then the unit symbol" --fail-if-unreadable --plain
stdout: 6 mmHg
